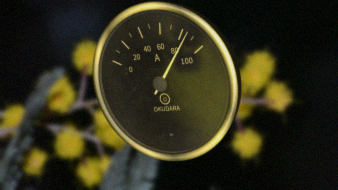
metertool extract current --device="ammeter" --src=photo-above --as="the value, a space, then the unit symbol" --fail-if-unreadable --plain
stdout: 85 A
